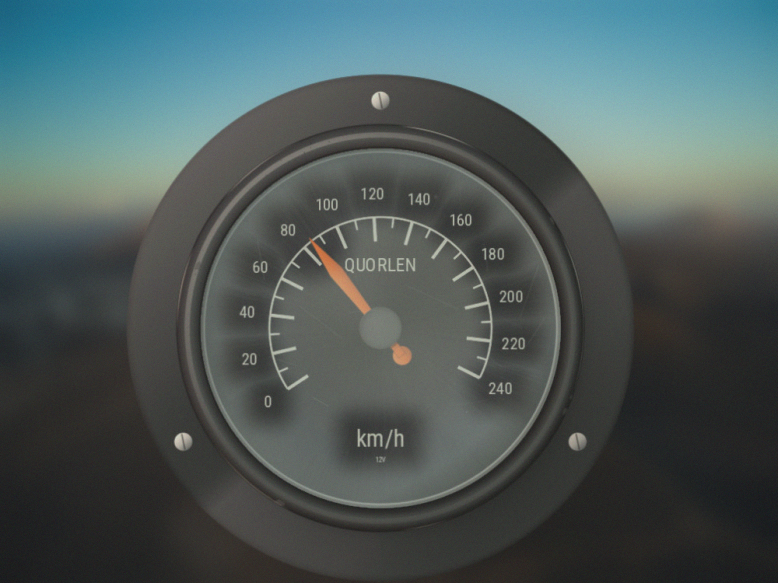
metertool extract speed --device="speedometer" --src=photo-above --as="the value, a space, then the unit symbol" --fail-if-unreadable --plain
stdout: 85 km/h
